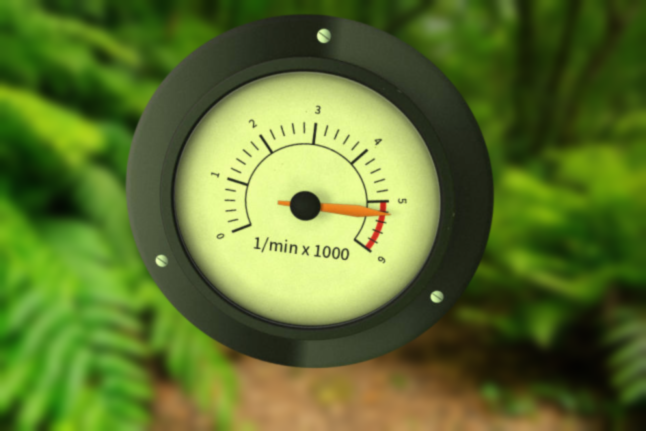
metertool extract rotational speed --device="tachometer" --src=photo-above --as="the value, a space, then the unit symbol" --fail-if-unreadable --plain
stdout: 5200 rpm
